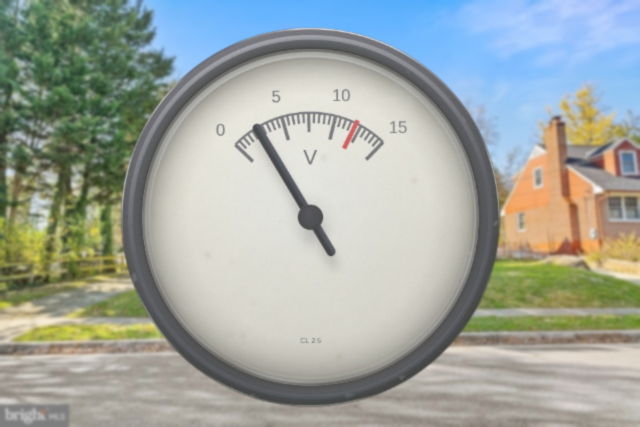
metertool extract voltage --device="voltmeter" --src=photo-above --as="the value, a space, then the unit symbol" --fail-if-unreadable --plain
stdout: 2.5 V
